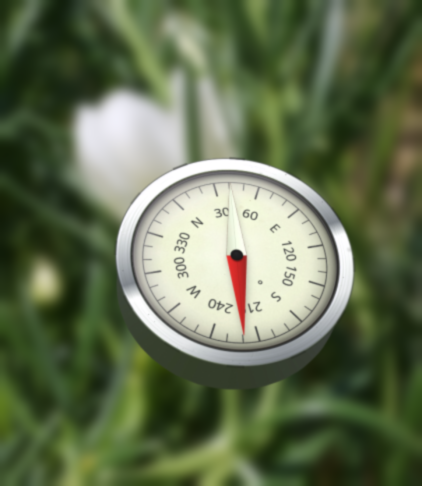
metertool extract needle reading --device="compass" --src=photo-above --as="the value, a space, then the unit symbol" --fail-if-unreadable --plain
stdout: 220 °
